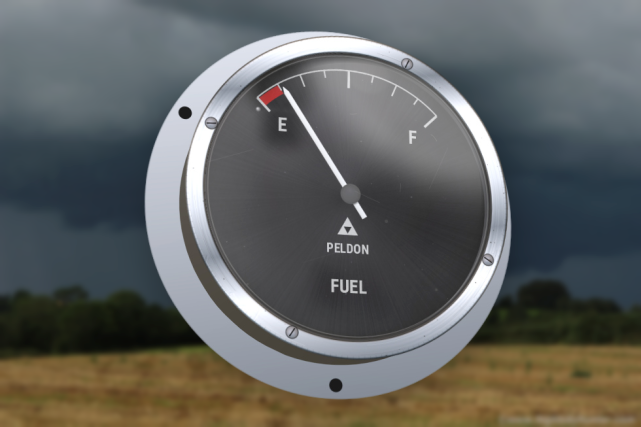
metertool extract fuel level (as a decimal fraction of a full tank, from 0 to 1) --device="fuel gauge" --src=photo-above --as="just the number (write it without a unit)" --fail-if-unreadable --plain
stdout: 0.125
